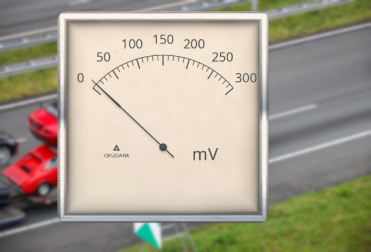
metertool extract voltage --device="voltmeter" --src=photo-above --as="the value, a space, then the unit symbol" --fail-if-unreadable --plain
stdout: 10 mV
